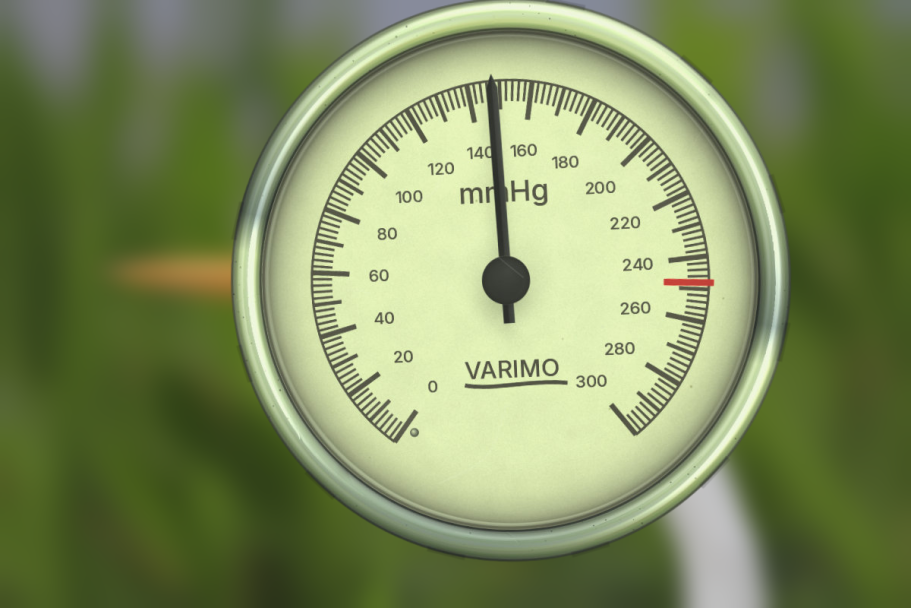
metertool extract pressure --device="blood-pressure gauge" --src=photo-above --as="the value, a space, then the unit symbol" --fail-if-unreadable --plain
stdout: 148 mmHg
